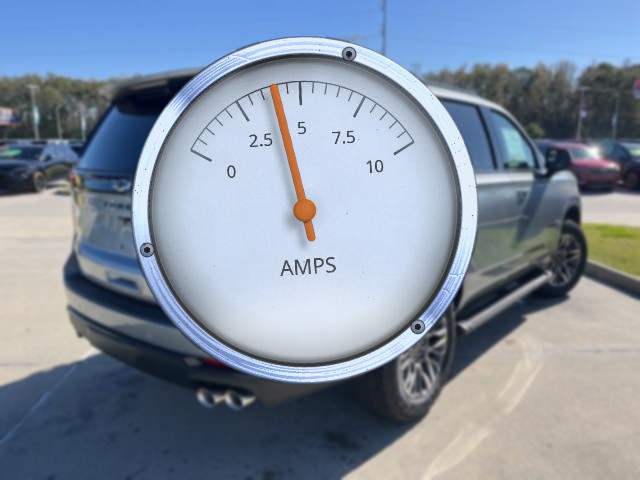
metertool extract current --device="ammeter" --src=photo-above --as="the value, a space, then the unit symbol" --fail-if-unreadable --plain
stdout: 4 A
